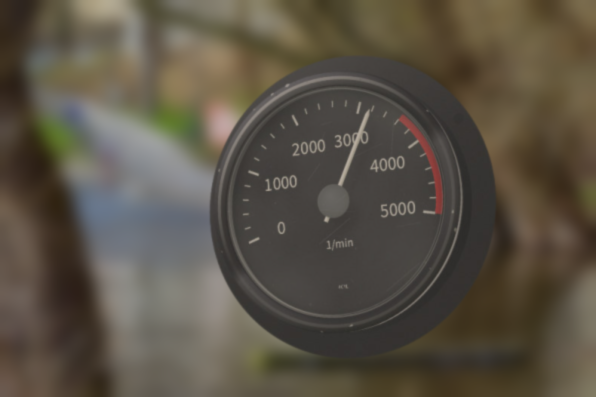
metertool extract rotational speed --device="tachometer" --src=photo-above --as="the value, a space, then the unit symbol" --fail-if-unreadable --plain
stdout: 3200 rpm
